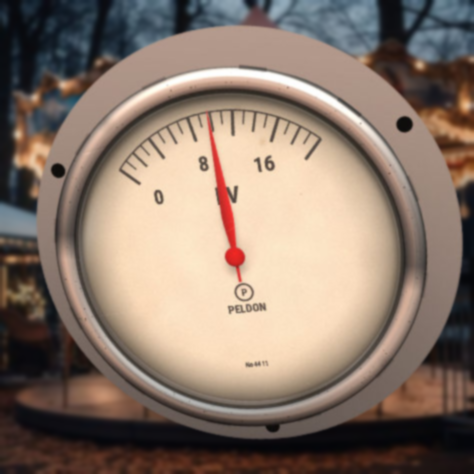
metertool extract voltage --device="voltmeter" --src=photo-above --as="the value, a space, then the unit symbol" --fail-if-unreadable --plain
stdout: 10 kV
